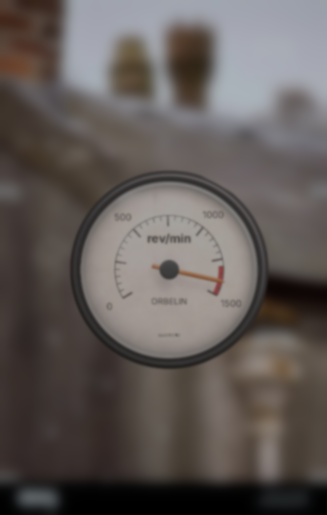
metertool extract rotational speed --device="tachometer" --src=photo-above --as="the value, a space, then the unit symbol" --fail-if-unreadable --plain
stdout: 1400 rpm
